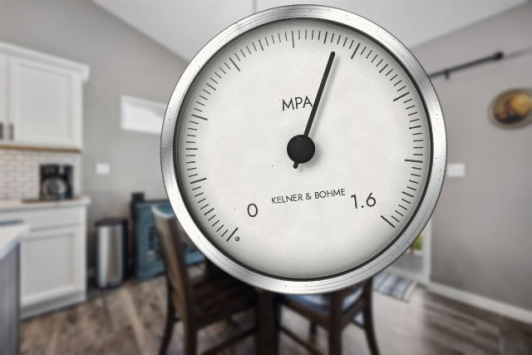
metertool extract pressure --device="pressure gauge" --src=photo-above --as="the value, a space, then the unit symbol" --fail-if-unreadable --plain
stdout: 0.94 MPa
